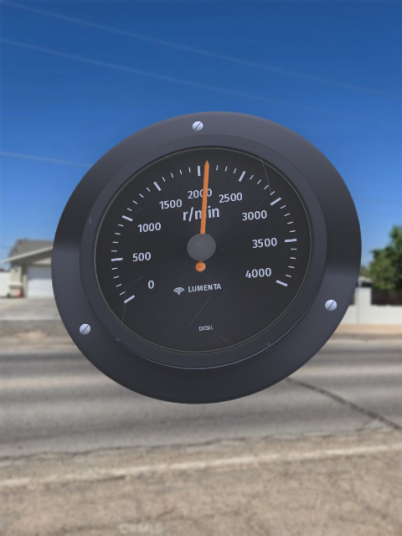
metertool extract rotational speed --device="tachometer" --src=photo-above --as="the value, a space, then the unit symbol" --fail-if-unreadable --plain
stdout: 2100 rpm
